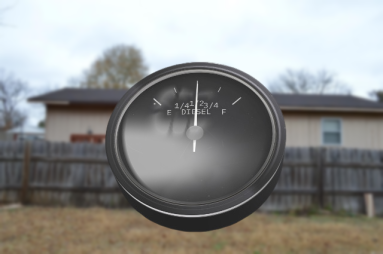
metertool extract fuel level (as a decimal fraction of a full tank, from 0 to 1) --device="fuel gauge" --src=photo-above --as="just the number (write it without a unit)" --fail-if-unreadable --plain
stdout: 0.5
